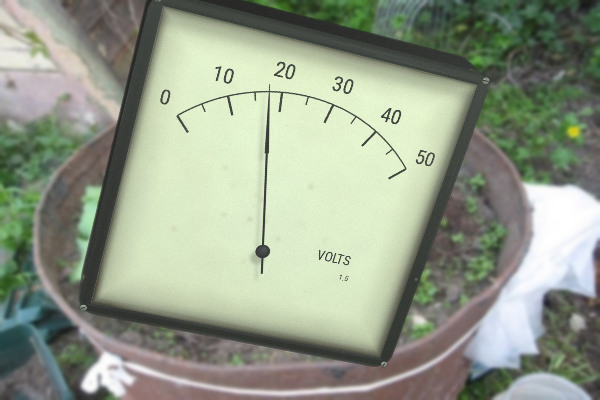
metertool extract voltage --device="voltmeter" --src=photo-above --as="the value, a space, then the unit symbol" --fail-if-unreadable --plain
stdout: 17.5 V
